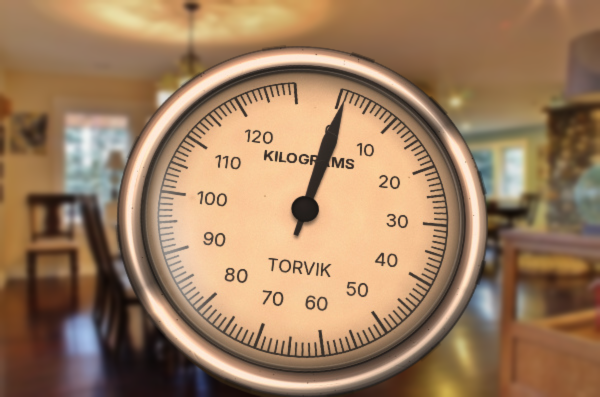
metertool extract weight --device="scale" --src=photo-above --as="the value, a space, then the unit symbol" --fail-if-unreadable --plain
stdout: 1 kg
